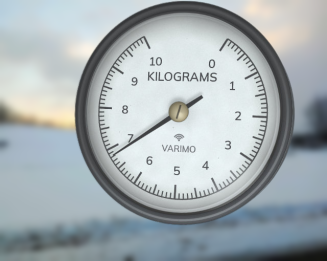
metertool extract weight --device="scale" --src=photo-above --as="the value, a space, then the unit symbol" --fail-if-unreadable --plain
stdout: 6.8 kg
